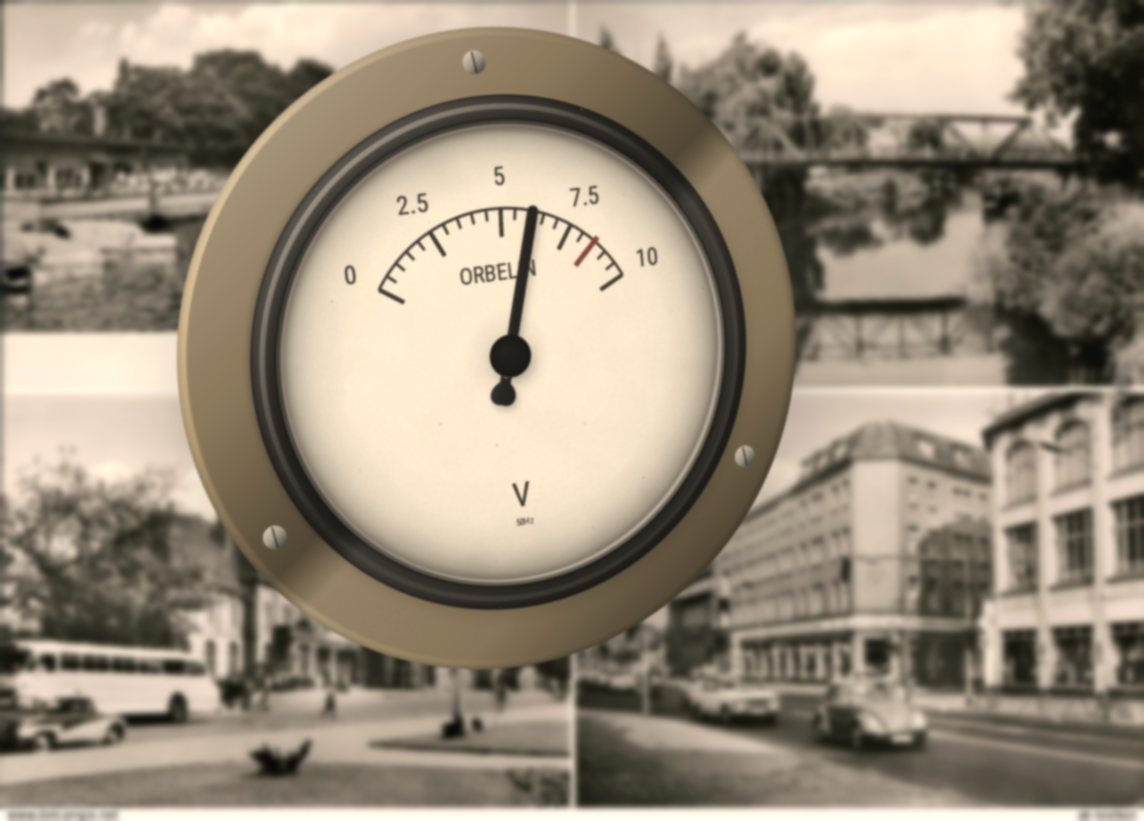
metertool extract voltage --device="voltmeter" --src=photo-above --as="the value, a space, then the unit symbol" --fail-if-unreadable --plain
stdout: 6 V
